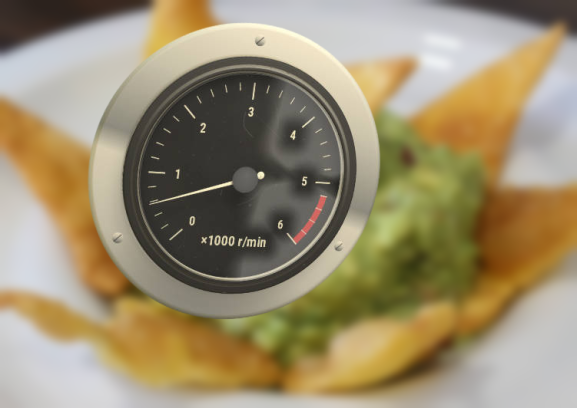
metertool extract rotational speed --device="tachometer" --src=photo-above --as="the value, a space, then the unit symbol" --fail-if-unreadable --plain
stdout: 600 rpm
